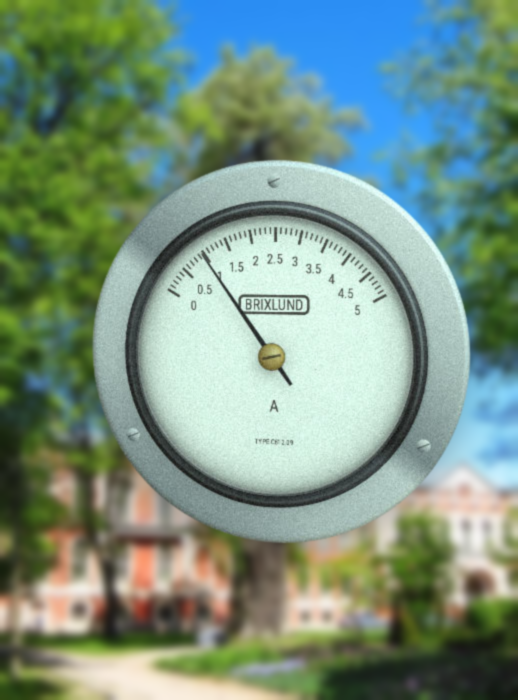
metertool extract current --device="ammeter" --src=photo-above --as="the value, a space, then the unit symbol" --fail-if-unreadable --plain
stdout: 1 A
